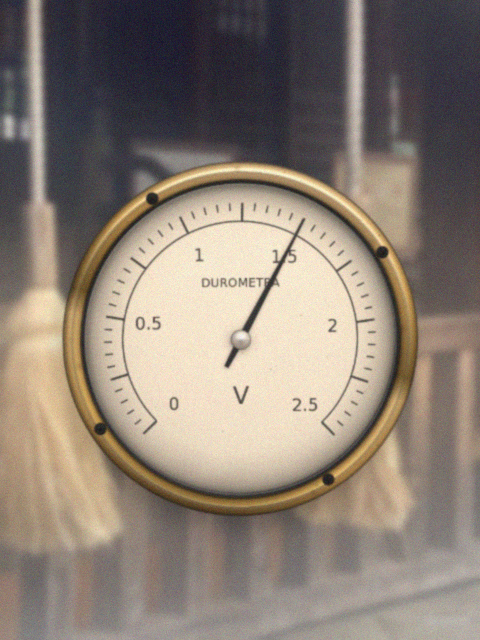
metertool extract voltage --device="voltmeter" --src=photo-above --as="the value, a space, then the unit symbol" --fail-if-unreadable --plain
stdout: 1.5 V
